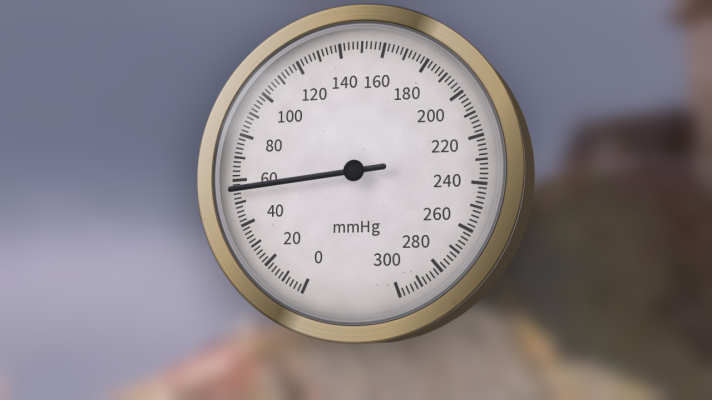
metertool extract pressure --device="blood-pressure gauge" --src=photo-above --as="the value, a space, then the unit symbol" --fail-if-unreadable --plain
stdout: 56 mmHg
